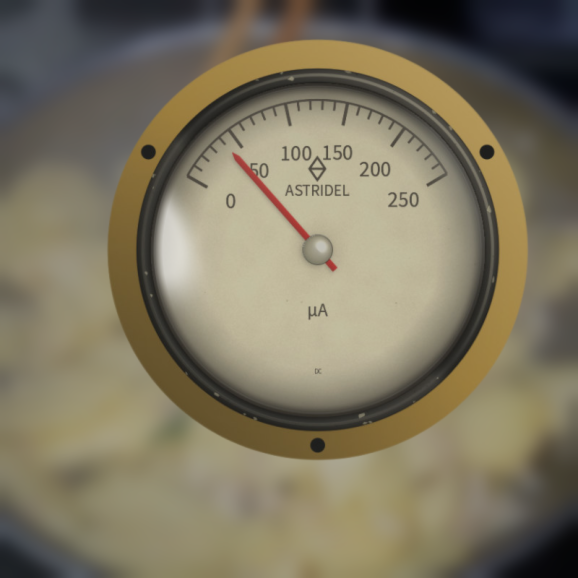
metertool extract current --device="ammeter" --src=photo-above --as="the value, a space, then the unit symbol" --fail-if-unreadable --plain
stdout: 40 µA
